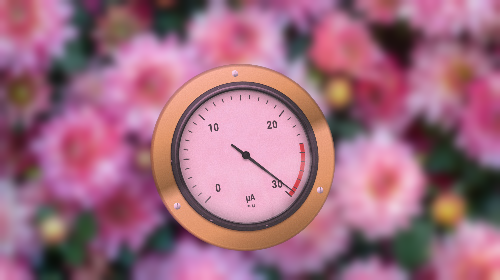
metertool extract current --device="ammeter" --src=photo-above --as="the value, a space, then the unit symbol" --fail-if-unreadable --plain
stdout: 29.5 µA
